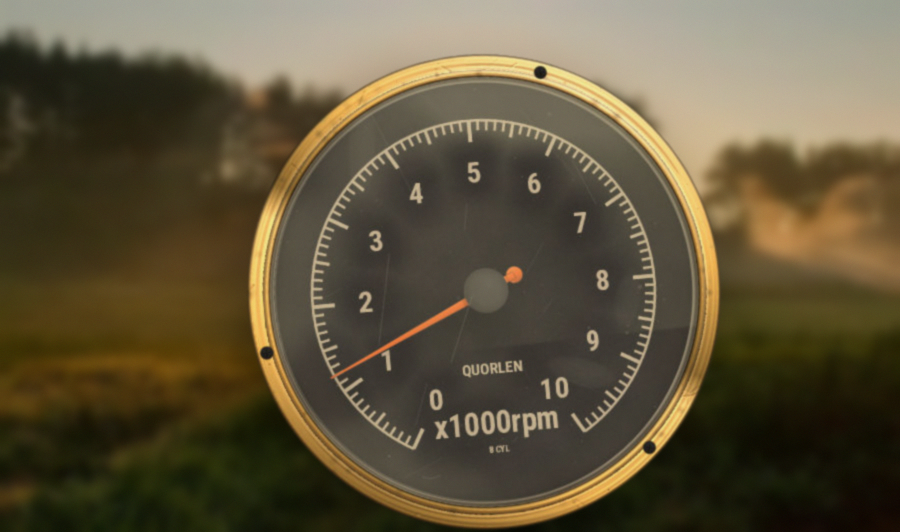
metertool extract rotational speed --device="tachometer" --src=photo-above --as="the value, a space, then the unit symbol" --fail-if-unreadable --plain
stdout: 1200 rpm
